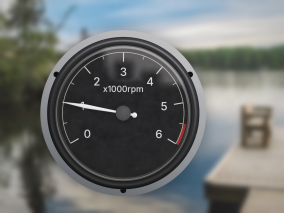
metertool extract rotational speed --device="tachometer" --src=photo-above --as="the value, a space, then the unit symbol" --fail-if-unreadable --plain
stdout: 1000 rpm
